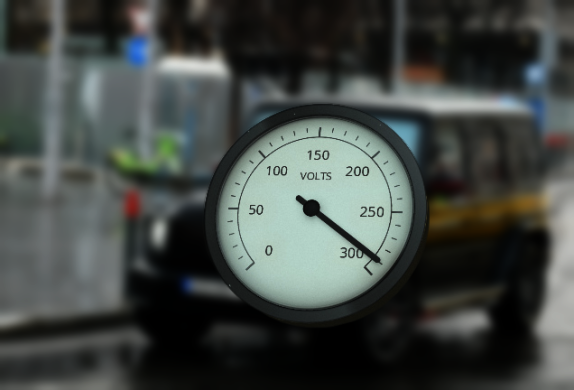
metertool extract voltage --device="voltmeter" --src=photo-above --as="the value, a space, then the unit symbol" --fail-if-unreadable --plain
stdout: 290 V
